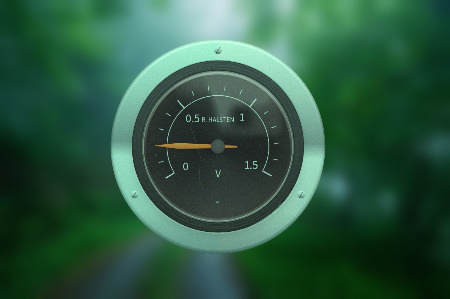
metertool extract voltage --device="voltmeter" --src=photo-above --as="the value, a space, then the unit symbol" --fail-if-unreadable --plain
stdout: 0.2 V
